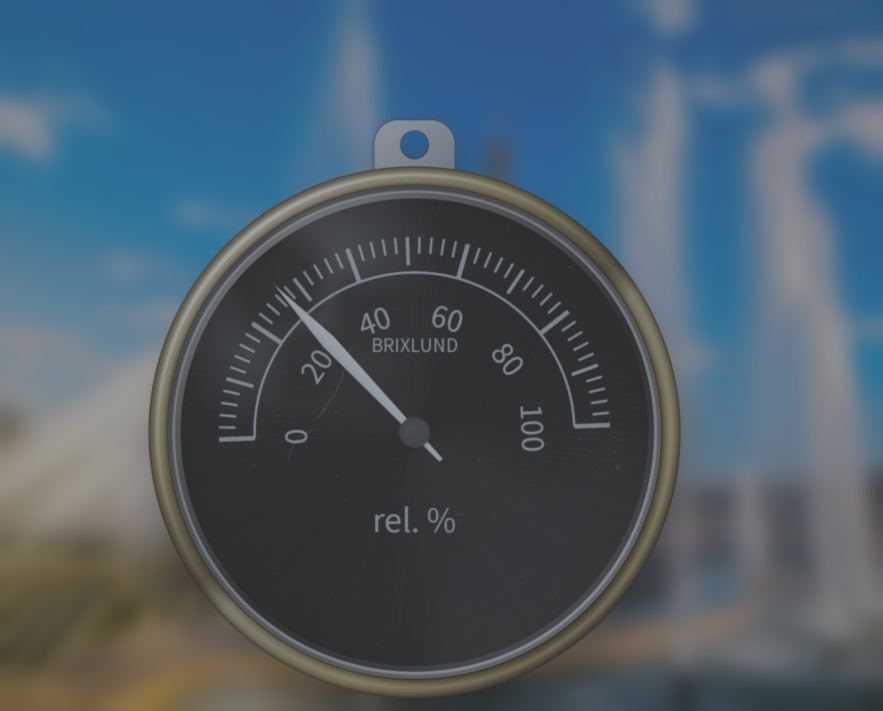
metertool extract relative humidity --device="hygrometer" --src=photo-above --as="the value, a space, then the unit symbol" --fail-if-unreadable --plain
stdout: 27 %
